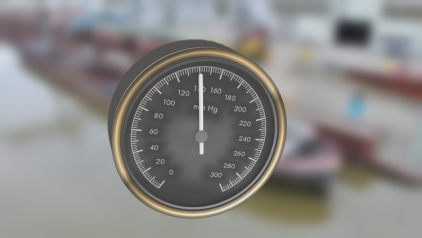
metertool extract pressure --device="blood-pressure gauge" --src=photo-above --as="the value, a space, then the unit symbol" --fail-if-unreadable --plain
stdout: 140 mmHg
